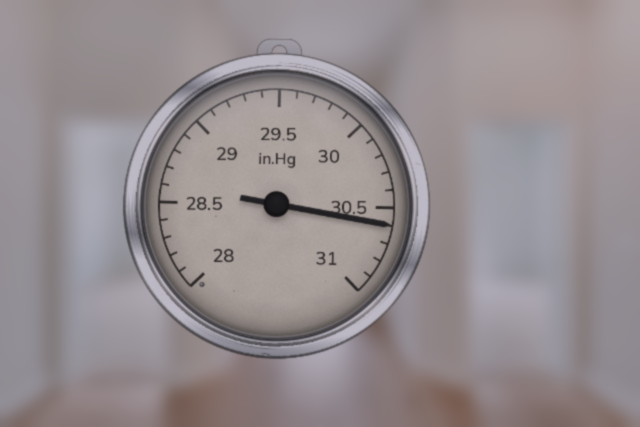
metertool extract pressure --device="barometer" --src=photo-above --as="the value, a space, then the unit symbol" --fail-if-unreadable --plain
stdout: 30.6 inHg
